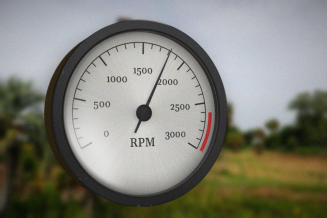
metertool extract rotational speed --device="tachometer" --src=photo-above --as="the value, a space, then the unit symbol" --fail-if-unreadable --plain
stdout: 1800 rpm
